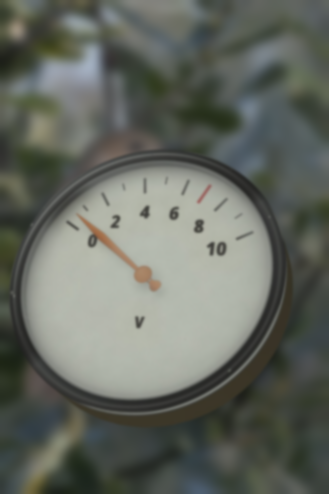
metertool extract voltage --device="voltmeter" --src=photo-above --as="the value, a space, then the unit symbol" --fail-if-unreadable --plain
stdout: 0.5 V
